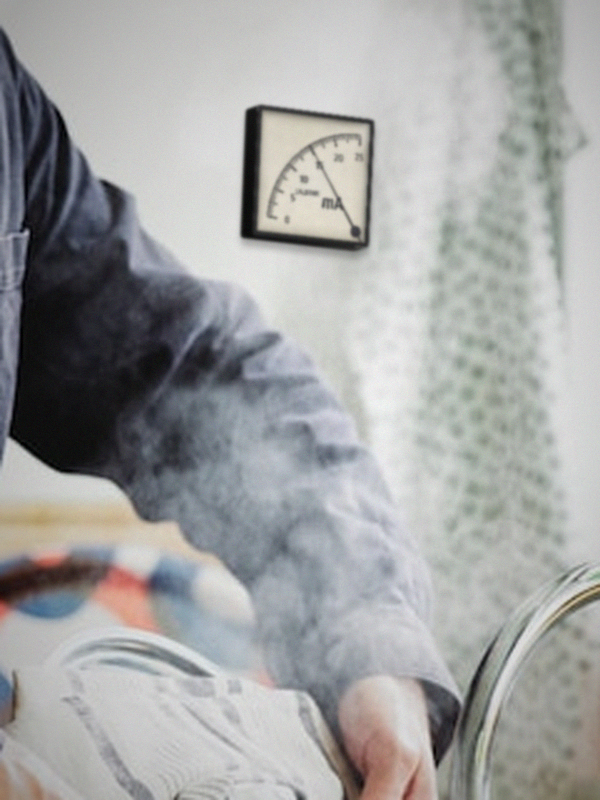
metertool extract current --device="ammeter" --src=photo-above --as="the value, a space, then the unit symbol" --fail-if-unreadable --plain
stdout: 15 mA
